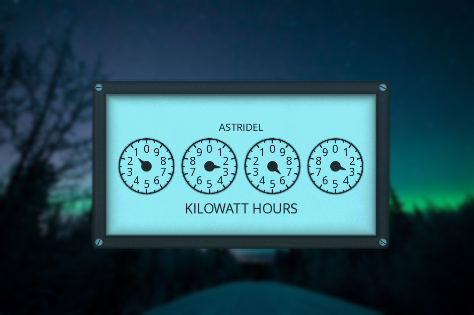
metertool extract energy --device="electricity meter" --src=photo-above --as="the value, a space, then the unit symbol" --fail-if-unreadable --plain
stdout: 1263 kWh
